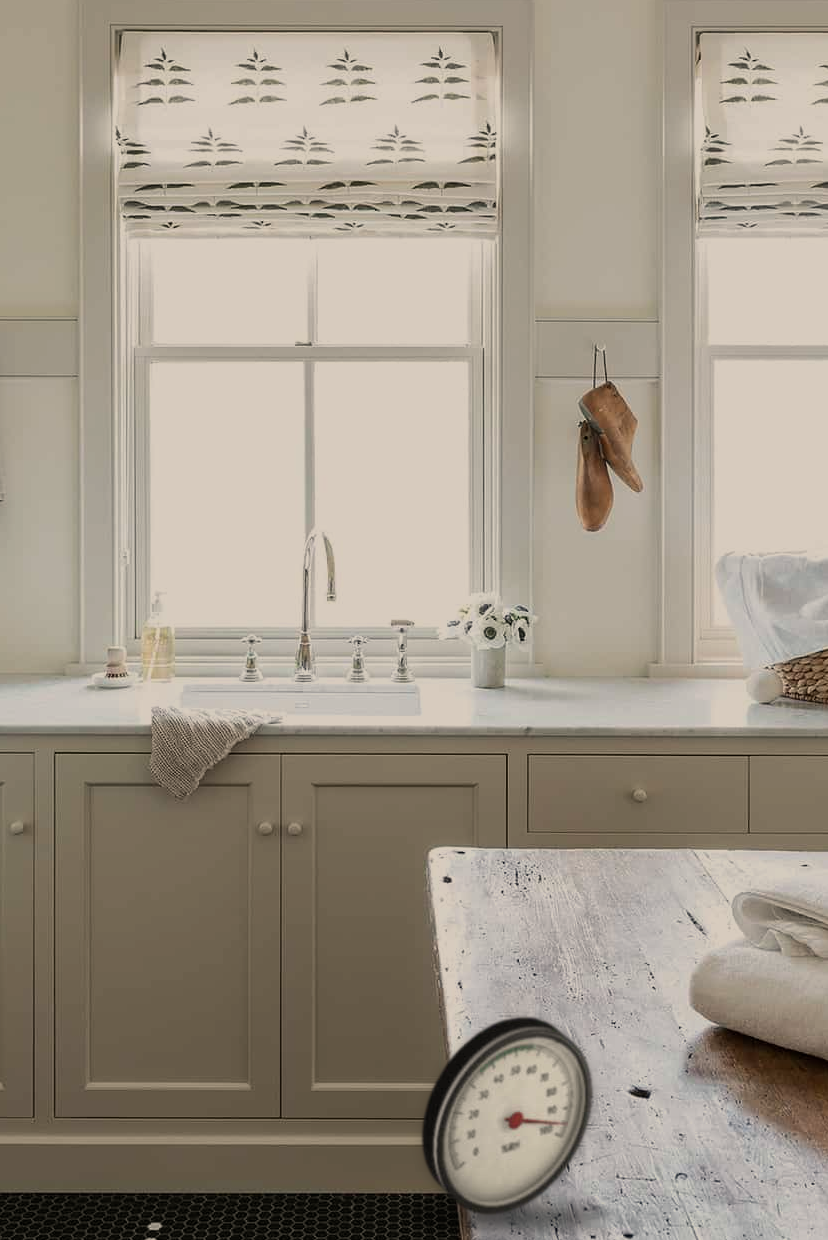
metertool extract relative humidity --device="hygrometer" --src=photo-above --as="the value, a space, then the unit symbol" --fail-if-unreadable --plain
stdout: 95 %
